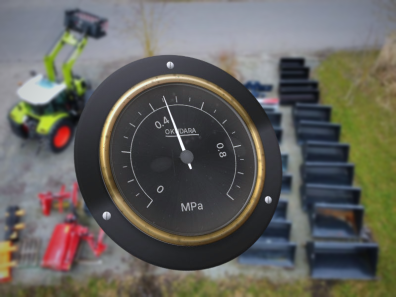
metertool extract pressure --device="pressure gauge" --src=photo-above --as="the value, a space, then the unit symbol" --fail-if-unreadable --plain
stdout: 0.45 MPa
